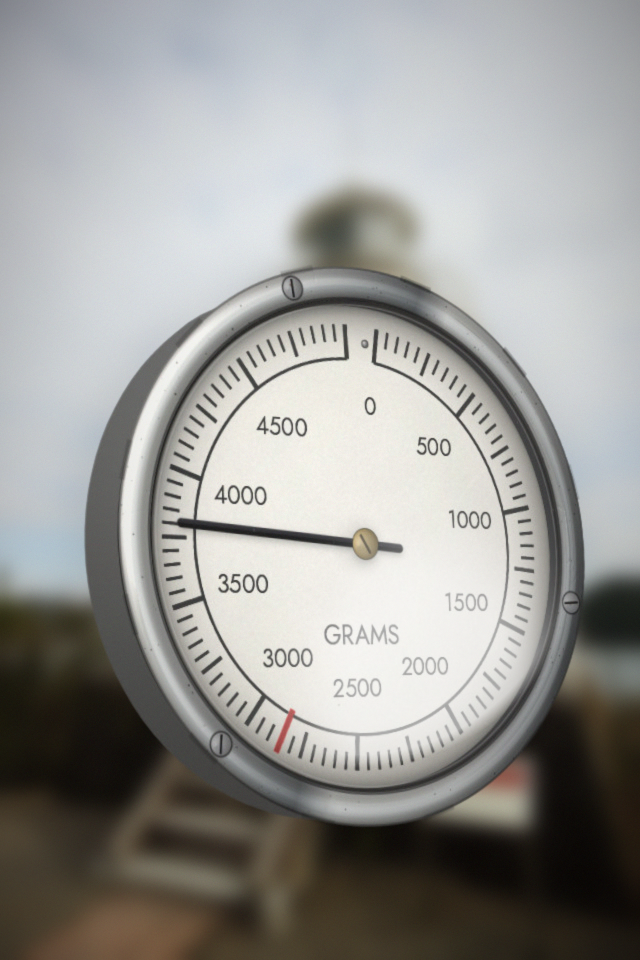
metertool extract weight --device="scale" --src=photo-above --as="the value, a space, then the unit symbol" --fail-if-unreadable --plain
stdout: 3800 g
